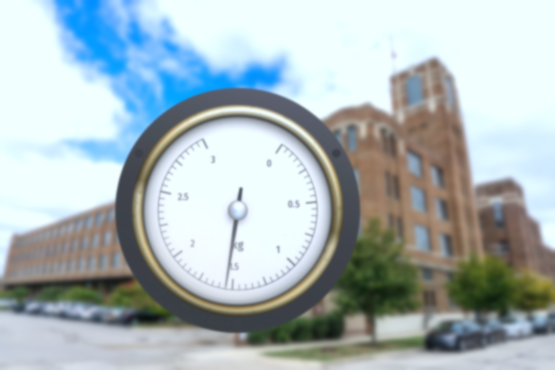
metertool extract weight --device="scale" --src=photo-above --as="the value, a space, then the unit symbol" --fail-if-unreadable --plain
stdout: 1.55 kg
